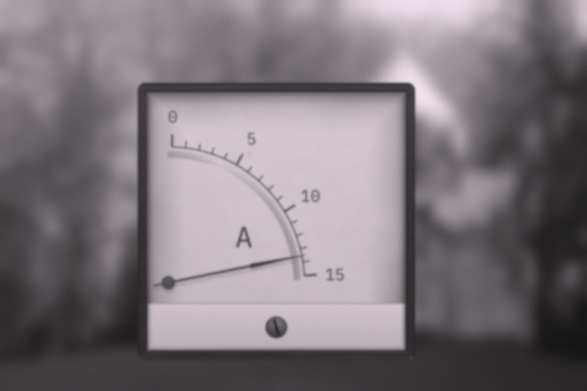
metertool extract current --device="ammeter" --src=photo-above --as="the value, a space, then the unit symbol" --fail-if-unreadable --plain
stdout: 13.5 A
